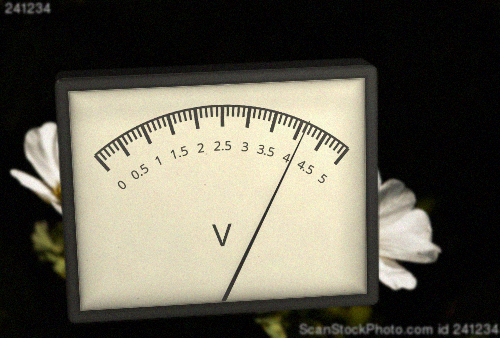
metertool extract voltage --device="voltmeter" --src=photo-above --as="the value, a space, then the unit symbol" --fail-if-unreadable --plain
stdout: 4.1 V
